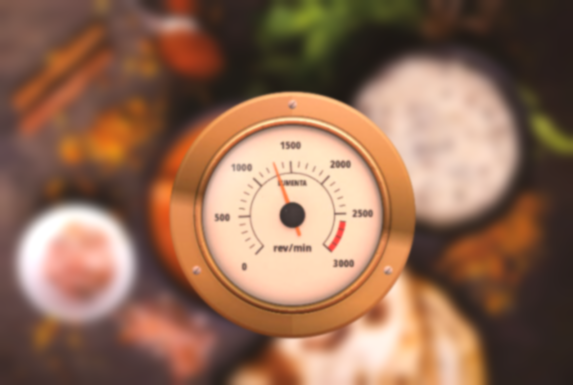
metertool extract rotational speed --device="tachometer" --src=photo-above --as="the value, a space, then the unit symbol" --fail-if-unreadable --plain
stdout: 1300 rpm
